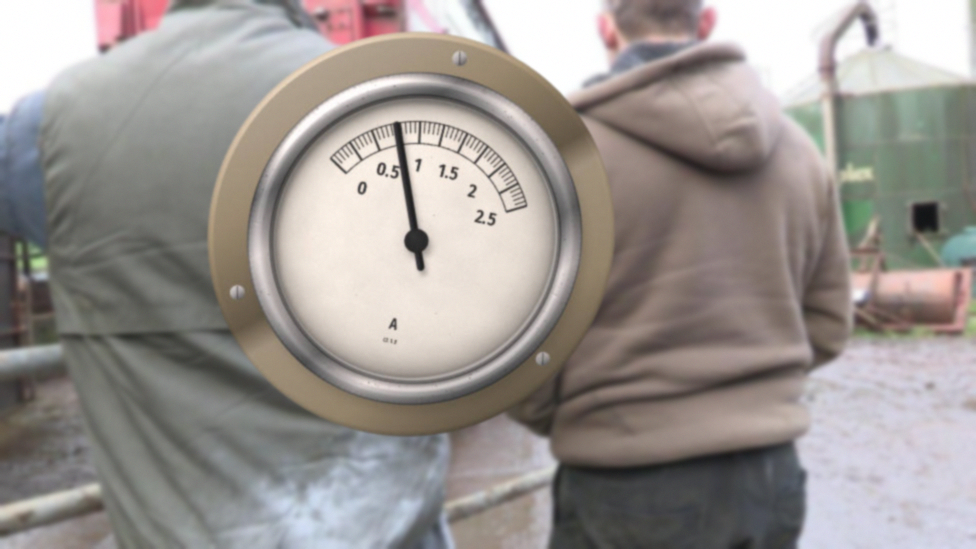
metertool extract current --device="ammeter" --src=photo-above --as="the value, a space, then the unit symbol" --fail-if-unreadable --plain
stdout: 0.75 A
